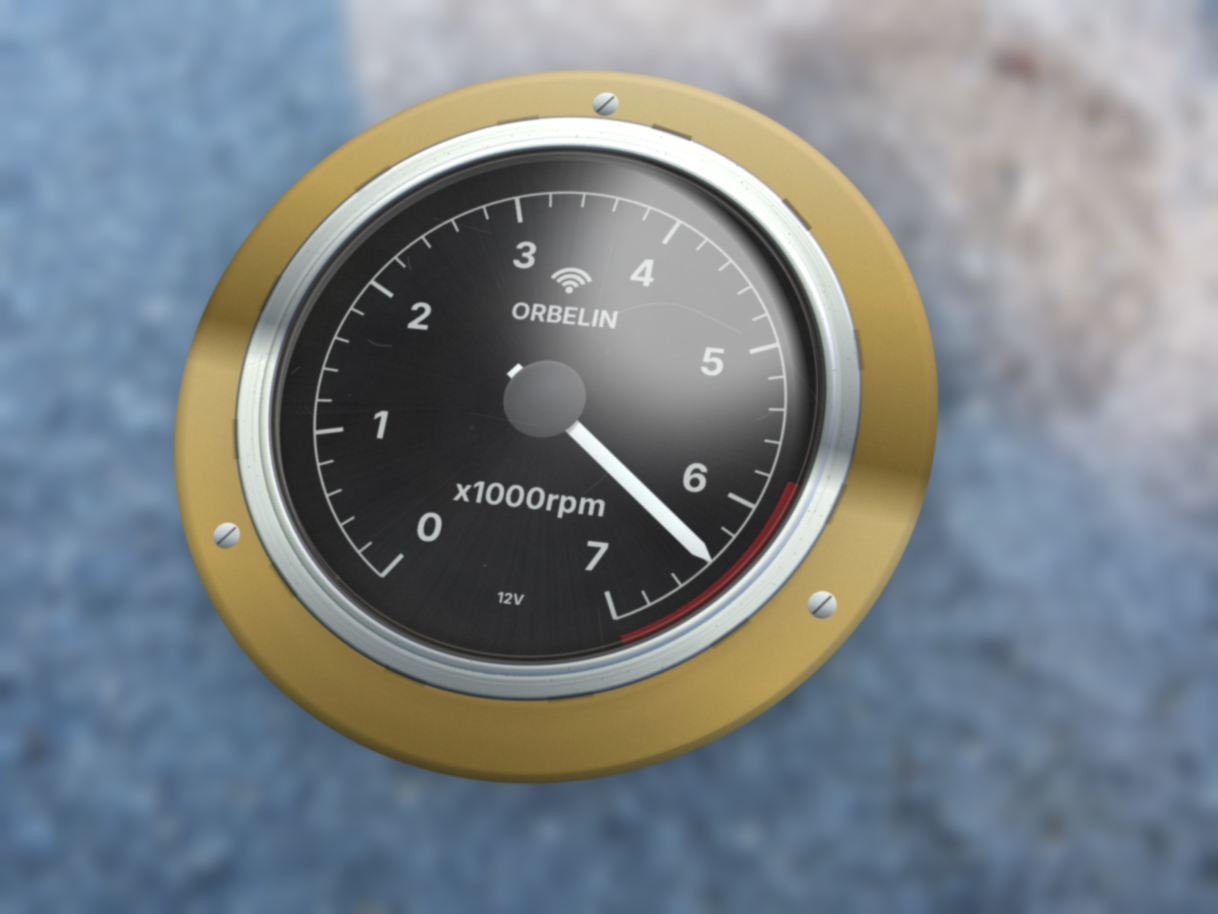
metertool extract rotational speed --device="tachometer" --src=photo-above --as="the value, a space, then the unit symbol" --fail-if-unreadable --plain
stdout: 6400 rpm
